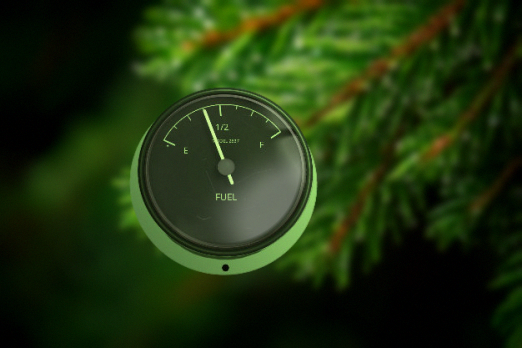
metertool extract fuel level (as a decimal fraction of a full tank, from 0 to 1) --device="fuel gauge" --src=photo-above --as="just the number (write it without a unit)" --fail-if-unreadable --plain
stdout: 0.375
